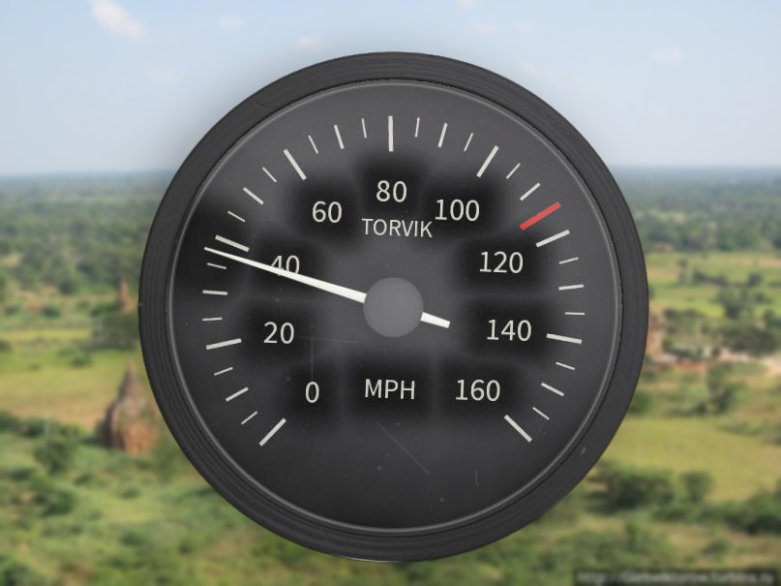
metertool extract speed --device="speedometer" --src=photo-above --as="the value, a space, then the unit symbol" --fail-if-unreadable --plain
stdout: 37.5 mph
